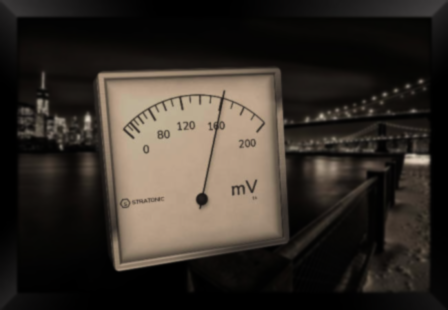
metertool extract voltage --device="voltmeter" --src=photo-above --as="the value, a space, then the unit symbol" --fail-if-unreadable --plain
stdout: 160 mV
